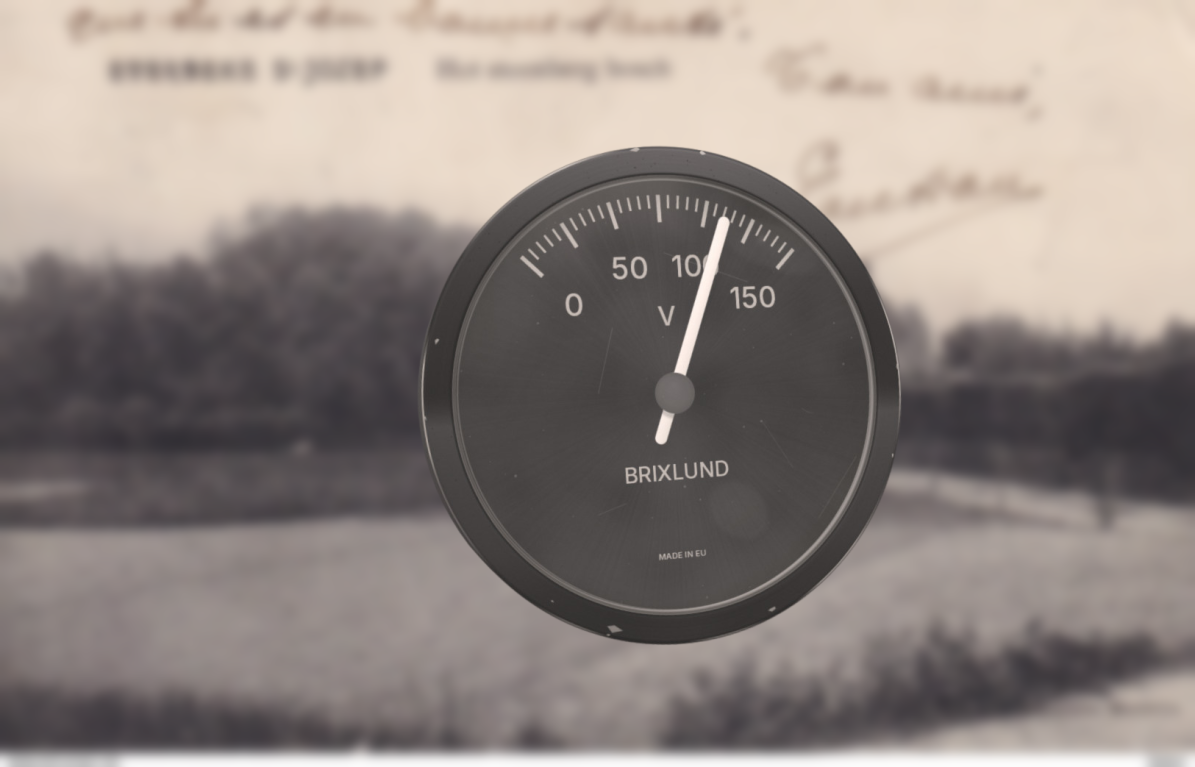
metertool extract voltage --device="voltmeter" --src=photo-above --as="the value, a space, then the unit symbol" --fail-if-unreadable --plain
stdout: 110 V
